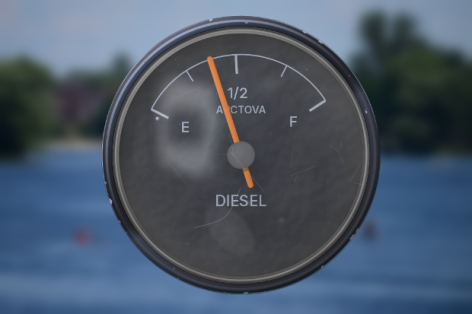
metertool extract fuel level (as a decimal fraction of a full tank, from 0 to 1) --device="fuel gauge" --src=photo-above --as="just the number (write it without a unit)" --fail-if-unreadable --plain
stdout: 0.375
